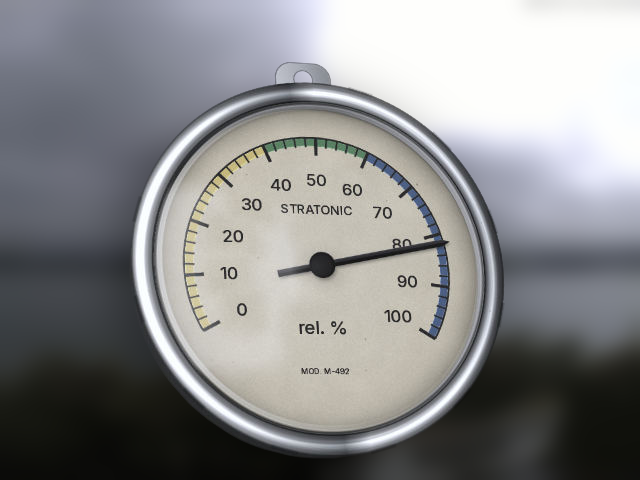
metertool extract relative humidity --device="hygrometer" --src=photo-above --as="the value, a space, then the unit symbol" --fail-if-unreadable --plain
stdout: 82 %
